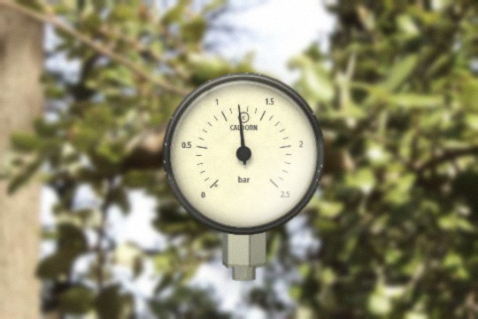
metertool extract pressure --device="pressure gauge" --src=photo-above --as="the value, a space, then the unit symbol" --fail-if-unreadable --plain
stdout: 1.2 bar
